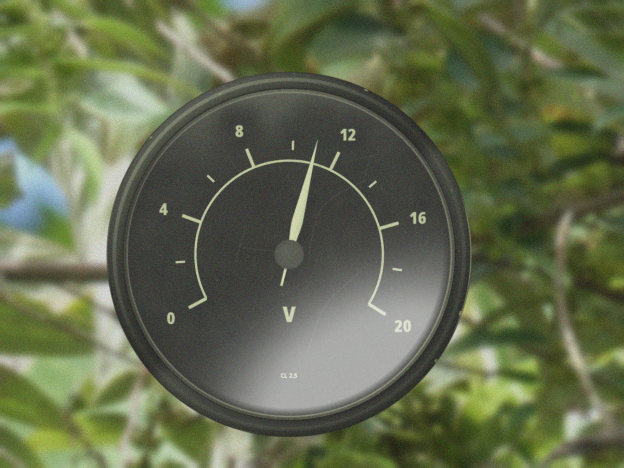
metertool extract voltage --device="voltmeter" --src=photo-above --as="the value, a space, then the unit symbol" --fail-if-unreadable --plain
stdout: 11 V
